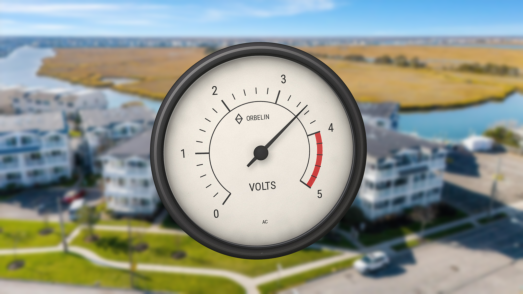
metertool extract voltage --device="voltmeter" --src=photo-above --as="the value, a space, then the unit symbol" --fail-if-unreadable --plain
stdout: 3.5 V
